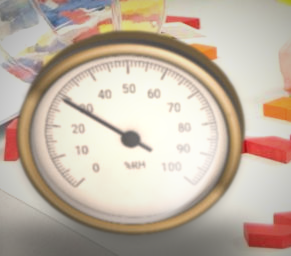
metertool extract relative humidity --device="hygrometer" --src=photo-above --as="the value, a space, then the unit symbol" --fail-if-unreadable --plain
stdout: 30 %
